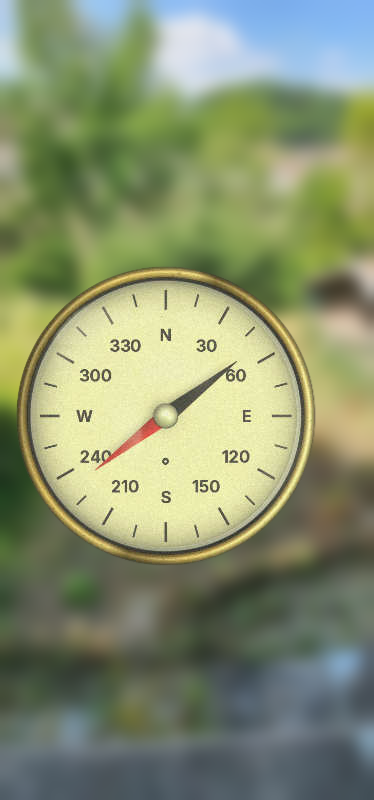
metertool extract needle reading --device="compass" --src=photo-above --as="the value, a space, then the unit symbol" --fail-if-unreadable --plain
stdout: 232.5 °
